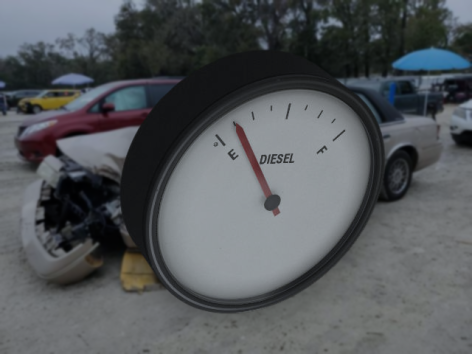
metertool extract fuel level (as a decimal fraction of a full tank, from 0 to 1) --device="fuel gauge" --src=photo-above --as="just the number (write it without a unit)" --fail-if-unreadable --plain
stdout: 0.125
